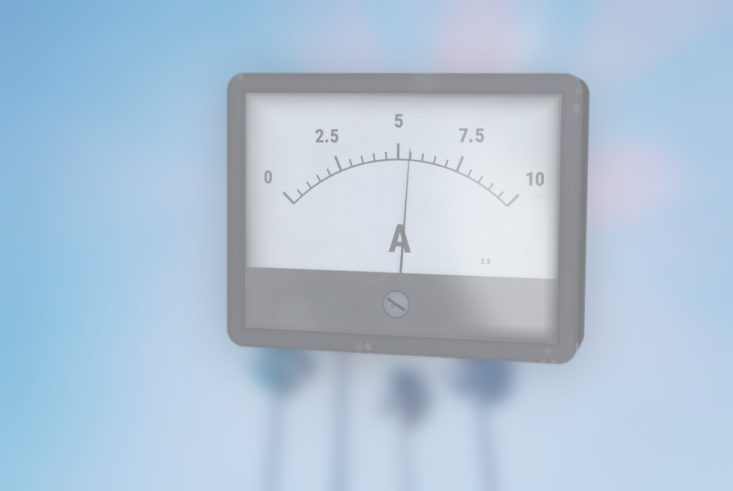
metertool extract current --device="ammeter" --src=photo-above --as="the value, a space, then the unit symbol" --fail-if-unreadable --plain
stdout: 5.5 A
